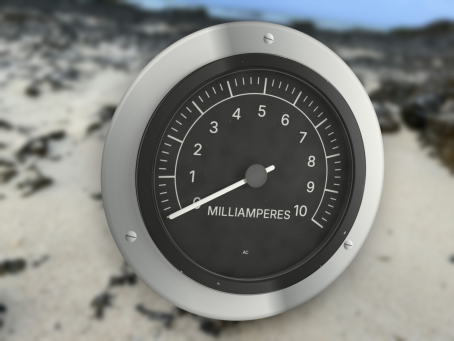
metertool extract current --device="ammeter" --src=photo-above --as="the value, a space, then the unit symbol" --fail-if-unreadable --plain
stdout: 0 mA
